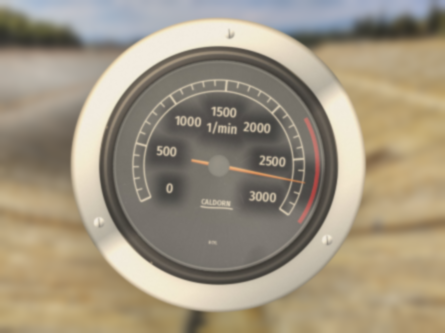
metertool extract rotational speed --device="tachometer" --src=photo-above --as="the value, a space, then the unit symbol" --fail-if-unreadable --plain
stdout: 2700 rpm
